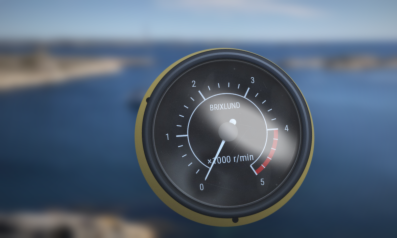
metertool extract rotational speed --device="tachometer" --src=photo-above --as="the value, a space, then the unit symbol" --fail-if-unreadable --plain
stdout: 0 rpm
